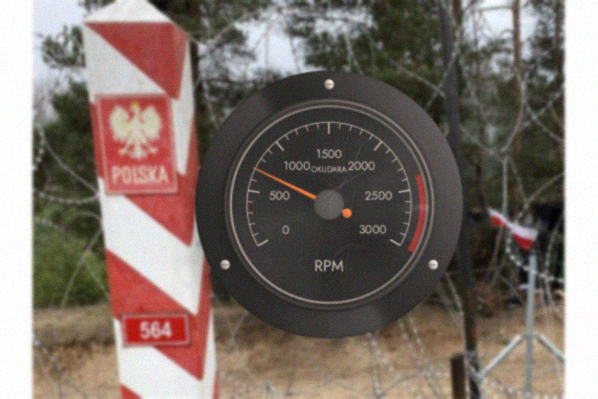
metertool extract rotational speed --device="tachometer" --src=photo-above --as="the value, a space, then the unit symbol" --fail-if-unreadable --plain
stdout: 700 rpm
